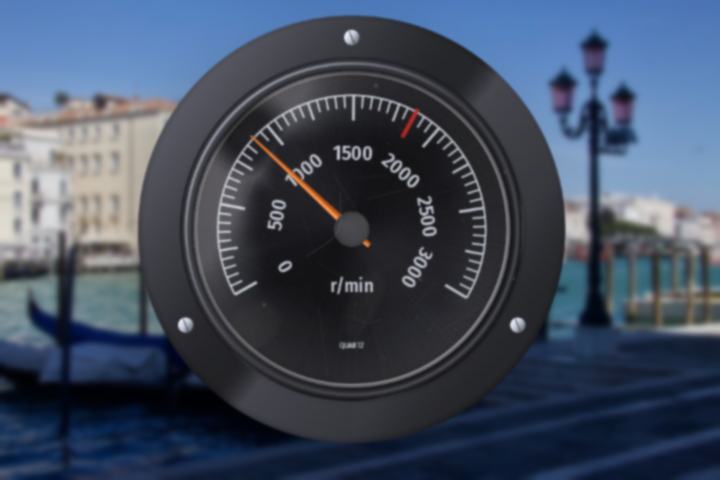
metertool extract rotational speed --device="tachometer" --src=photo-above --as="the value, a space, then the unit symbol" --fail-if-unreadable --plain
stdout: 900 rpm
